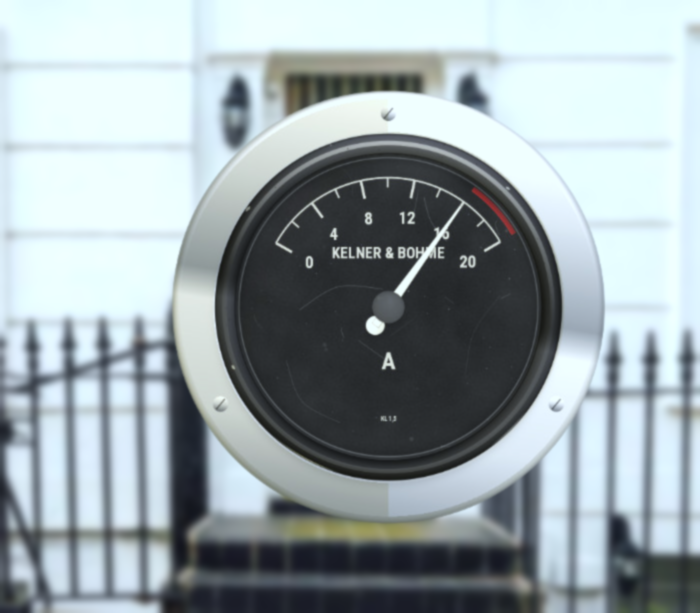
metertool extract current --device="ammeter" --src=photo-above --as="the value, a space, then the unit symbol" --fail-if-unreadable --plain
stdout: 16 A
